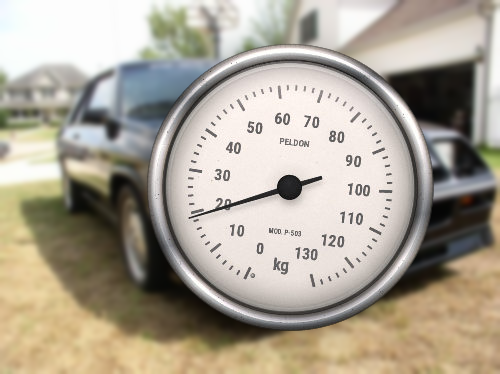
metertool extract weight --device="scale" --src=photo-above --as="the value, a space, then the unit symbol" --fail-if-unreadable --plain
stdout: 19 kg
